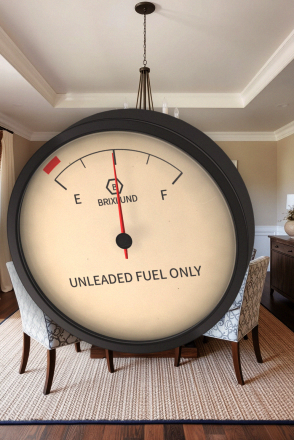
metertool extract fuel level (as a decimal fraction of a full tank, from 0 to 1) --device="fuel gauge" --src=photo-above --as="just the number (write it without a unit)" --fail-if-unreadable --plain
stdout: 0.5
